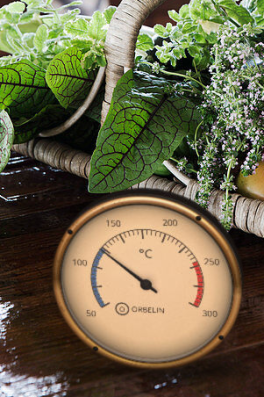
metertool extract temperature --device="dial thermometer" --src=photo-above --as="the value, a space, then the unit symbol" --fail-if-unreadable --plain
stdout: 125 °C
